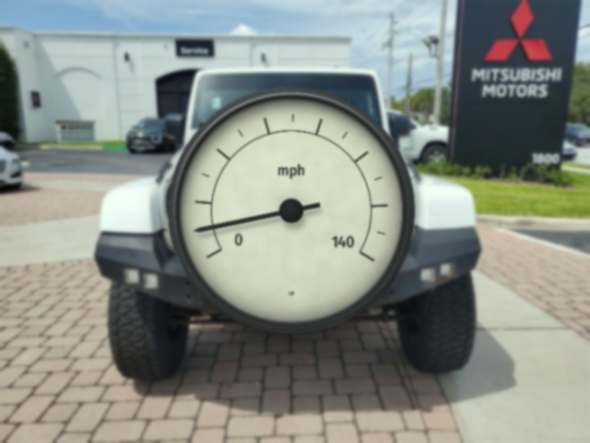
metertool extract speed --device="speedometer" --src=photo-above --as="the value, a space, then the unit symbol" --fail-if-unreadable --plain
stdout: 10 mph
